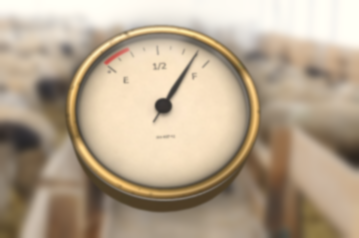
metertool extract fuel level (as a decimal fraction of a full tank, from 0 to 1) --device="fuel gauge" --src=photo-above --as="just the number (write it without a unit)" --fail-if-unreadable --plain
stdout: 0.875
